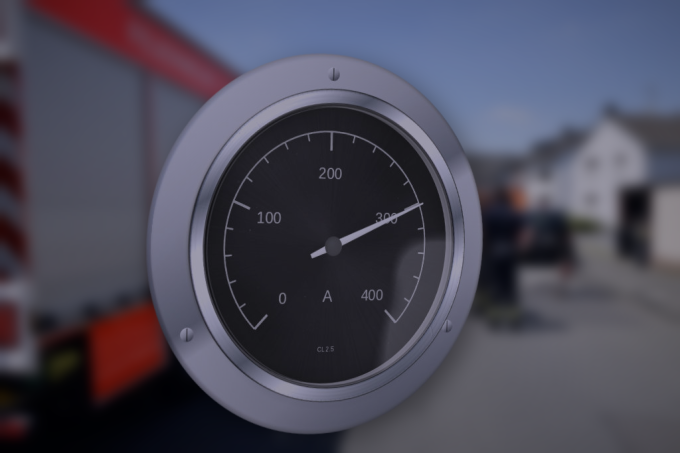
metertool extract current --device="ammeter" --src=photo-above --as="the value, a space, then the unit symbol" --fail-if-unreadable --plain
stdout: 300 A
